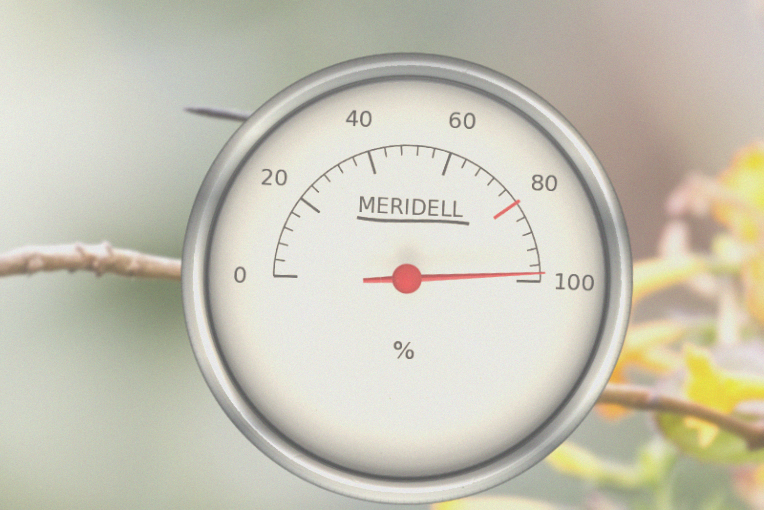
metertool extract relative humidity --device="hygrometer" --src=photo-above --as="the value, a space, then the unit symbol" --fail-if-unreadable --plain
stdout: 98 %
